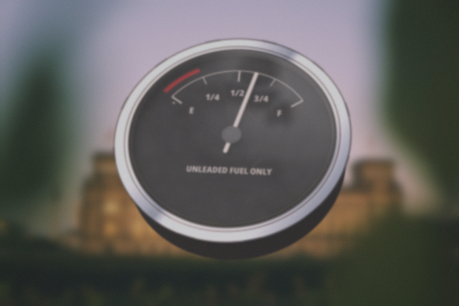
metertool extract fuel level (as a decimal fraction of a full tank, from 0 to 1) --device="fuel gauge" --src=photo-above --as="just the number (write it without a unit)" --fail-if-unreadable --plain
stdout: 0.625
